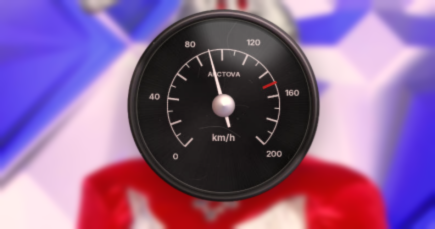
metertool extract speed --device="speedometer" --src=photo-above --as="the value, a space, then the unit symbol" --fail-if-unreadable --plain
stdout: 90 km/h
